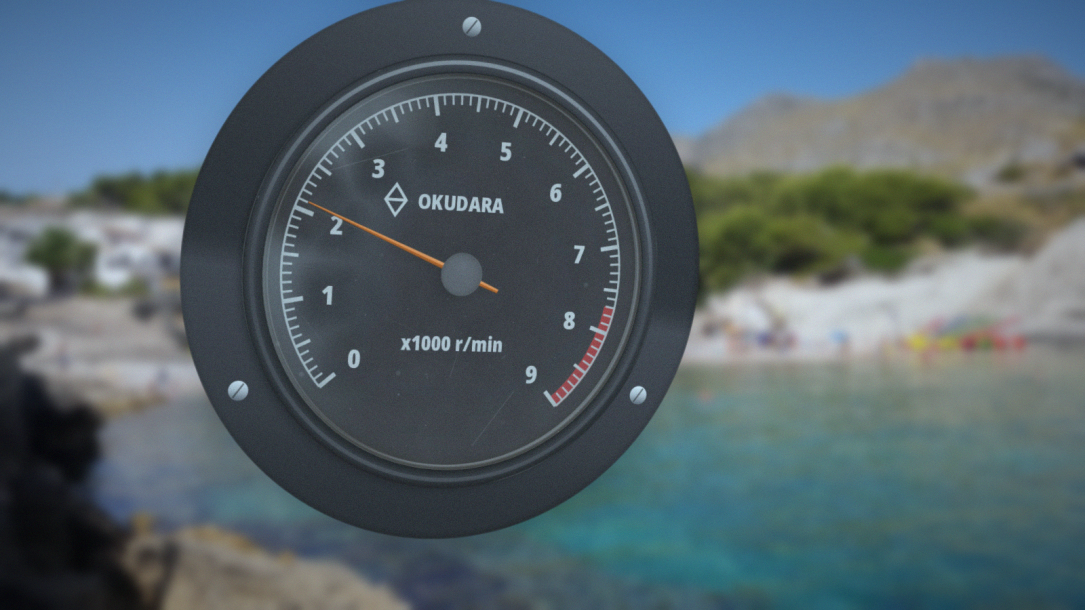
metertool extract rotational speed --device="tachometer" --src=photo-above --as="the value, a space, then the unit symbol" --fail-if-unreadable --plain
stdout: 2100 rpm
